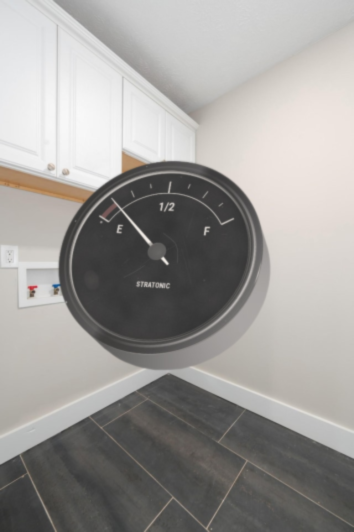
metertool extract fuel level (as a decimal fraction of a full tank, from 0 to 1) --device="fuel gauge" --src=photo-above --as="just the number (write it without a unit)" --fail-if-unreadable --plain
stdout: 0.125
